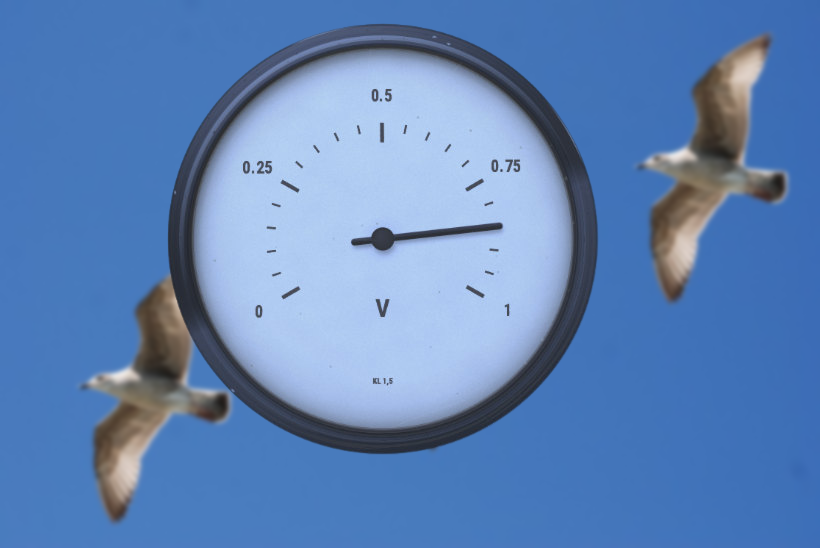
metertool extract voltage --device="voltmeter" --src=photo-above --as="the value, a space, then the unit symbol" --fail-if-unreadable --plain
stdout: 0.85 V
